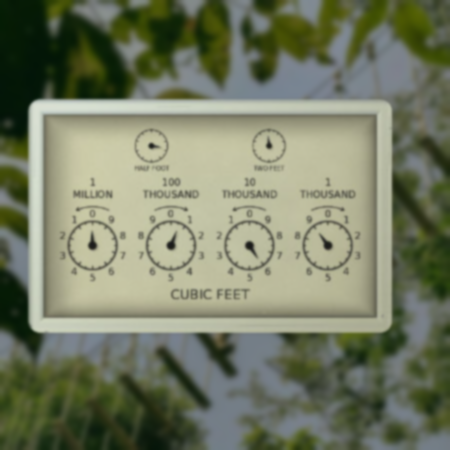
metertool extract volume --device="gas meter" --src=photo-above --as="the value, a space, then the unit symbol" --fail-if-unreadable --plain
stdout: 5900 ft³
